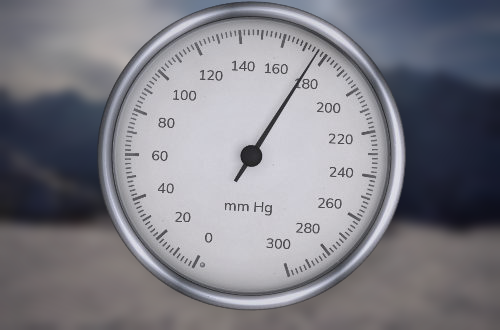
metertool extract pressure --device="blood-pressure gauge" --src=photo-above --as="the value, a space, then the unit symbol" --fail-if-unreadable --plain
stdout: 176 mmHg
